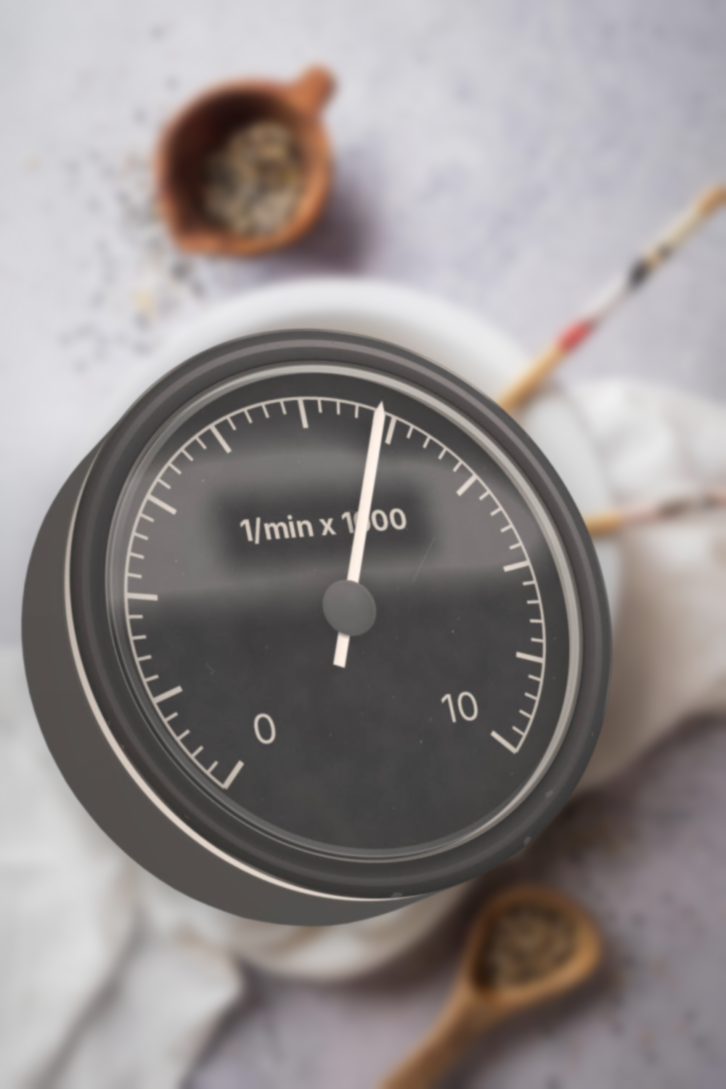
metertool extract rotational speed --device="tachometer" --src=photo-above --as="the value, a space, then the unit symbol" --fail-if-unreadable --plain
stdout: 5800 rpm
